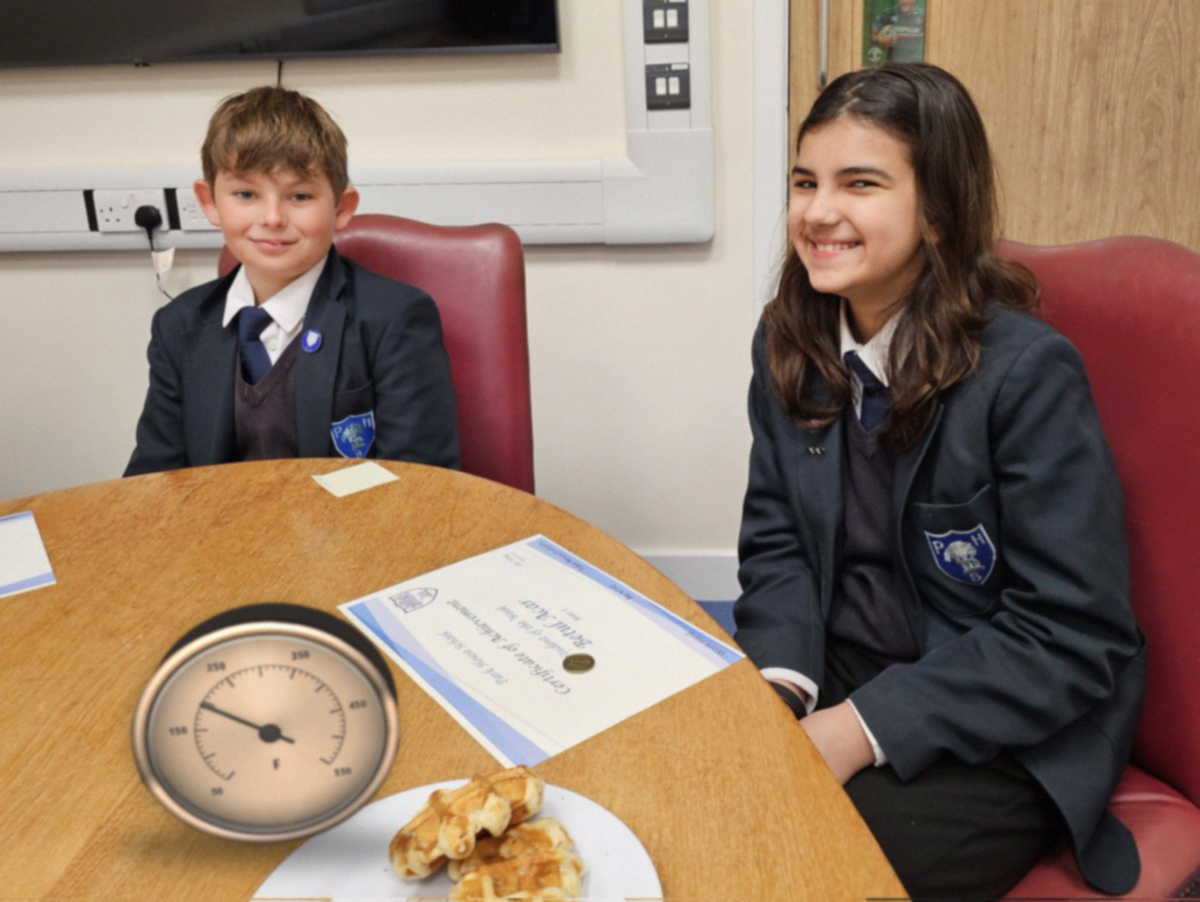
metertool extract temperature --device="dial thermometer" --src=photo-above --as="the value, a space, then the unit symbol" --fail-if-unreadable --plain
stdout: 200 °F
